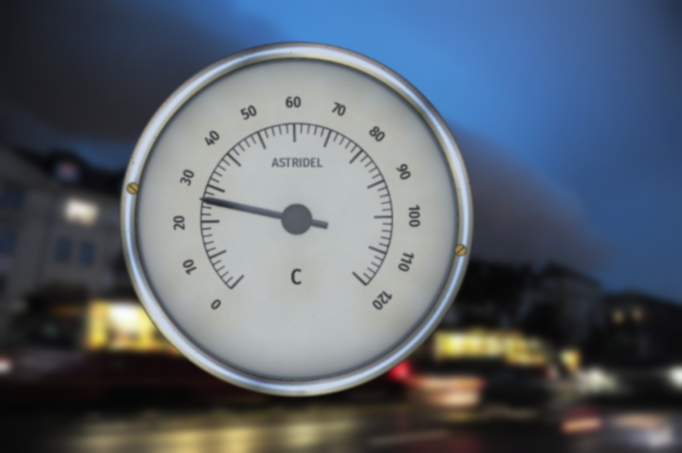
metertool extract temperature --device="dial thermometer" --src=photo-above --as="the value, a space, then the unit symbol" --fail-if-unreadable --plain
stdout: 26 °C
